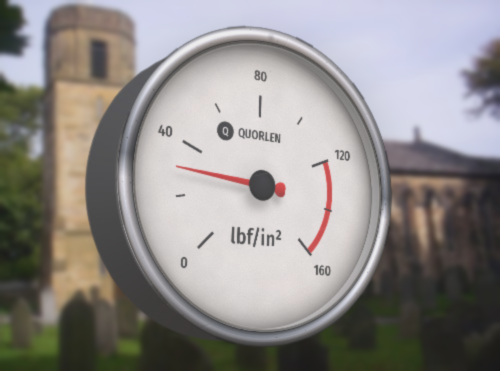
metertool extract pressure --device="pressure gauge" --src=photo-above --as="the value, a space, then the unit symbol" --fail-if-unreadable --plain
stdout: 30 psi
